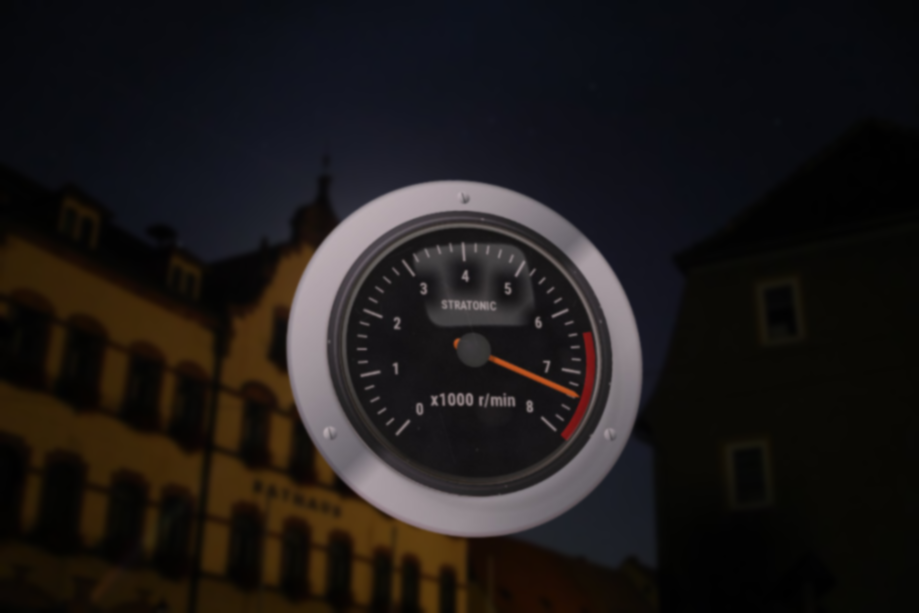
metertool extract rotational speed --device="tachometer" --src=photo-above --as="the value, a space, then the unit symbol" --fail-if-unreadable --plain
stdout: 7400 rpm
